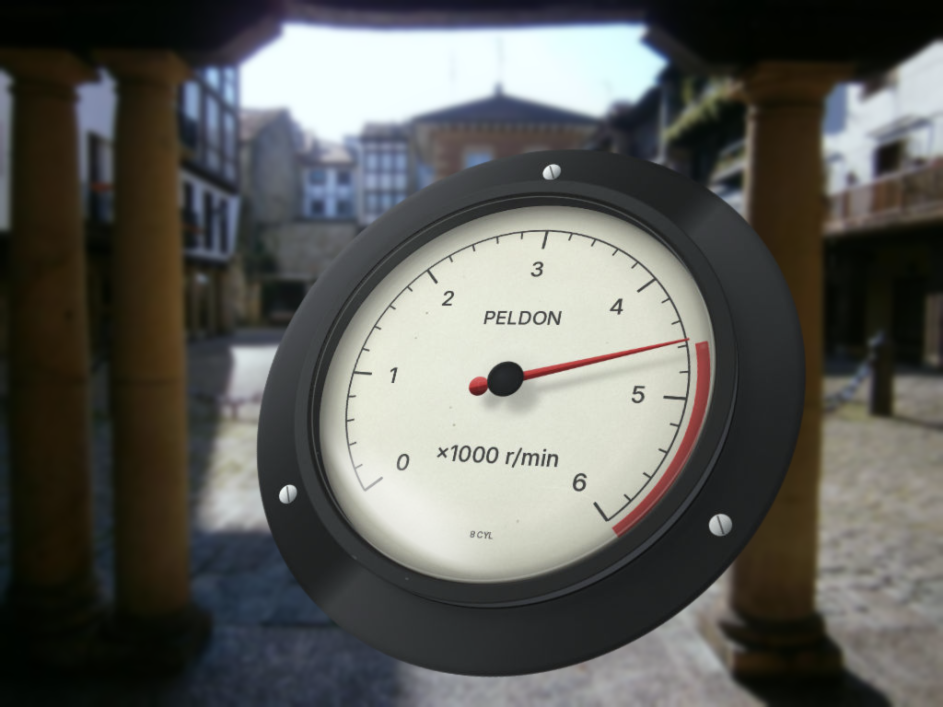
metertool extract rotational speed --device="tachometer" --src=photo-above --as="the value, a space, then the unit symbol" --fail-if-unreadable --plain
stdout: 4600 rpm
